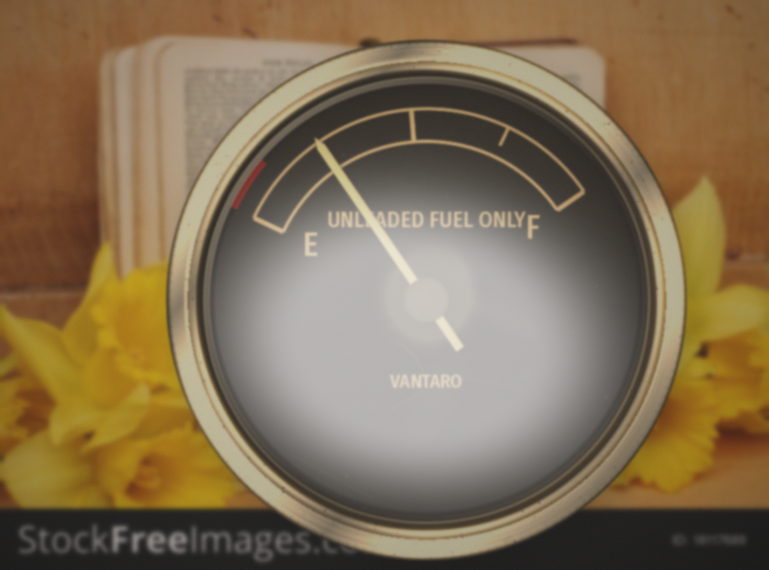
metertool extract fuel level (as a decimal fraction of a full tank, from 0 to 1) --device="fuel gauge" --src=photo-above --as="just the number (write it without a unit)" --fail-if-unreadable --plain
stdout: 0.25
